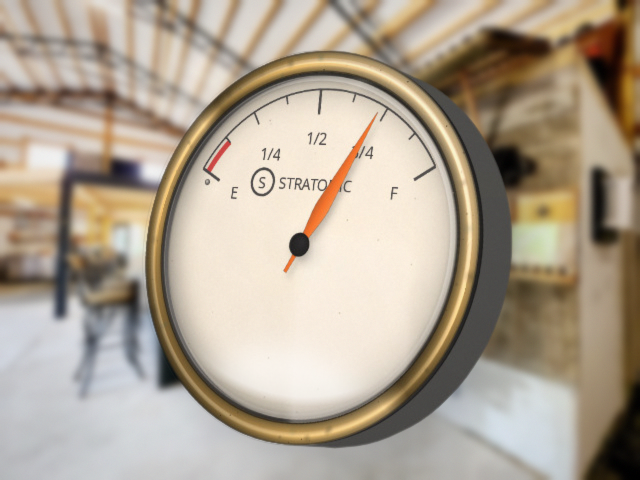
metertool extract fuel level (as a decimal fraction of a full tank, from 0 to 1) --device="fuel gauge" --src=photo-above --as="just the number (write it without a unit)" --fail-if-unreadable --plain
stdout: 0.75
